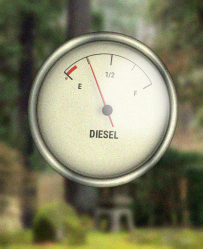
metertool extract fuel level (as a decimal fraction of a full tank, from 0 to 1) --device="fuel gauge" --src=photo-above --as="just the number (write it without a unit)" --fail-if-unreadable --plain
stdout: 0.25
